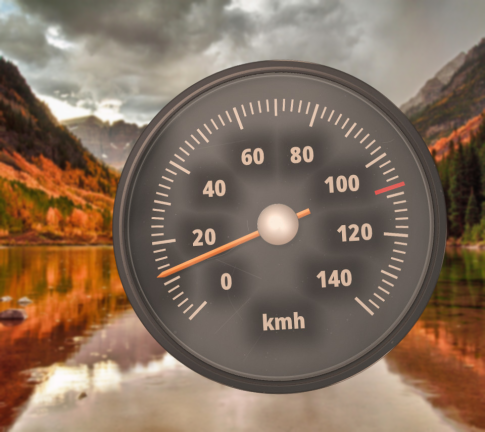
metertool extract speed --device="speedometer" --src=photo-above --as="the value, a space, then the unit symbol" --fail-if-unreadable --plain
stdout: 12 km/h
